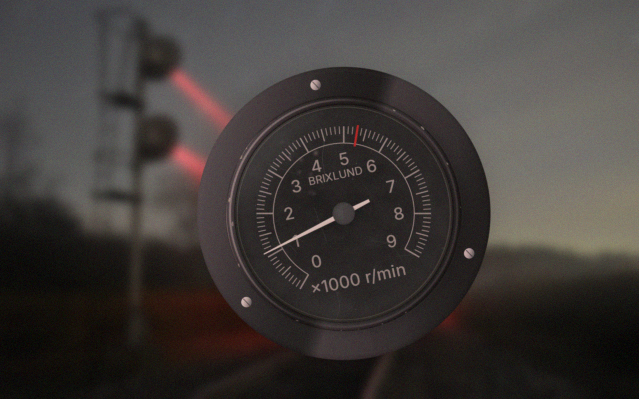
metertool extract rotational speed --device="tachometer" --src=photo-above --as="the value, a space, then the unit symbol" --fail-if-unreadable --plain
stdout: 1100 rpm
